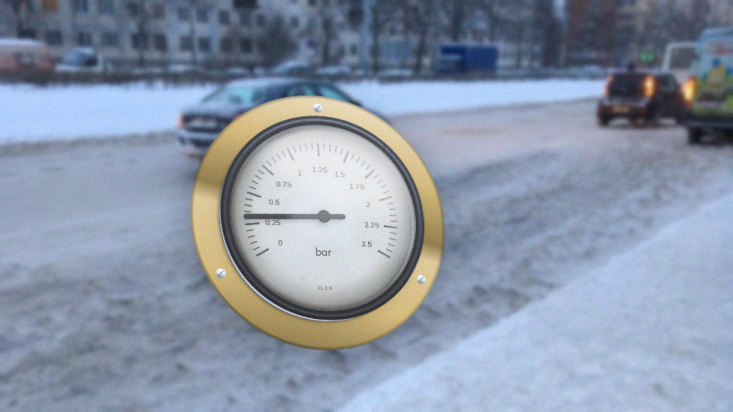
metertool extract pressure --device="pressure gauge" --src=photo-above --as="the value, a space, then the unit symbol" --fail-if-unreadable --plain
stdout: 0.3 bar
